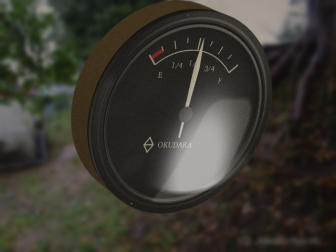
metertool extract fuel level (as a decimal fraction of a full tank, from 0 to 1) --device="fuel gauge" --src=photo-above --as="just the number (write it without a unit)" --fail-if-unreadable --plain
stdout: 0.5
